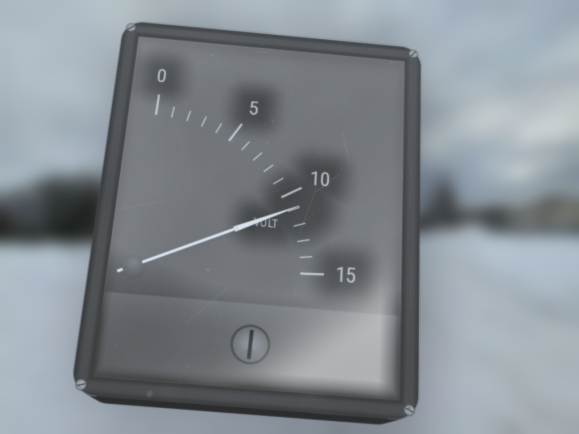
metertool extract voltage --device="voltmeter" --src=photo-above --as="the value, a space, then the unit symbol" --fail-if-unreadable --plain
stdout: 11 V
